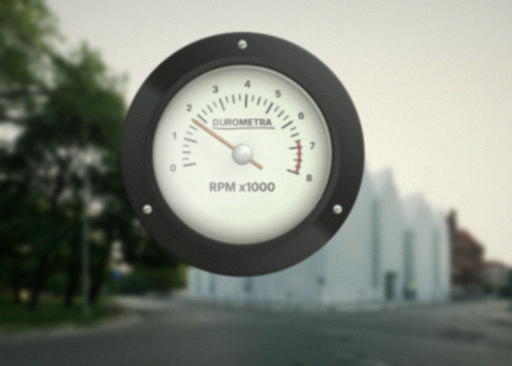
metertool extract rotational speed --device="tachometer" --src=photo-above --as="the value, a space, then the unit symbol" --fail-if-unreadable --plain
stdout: 1750 rpm
